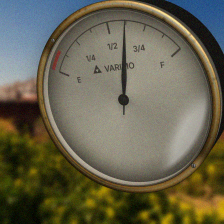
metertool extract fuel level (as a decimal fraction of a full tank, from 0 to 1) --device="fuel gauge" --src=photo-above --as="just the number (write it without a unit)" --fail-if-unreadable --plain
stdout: 0.625
